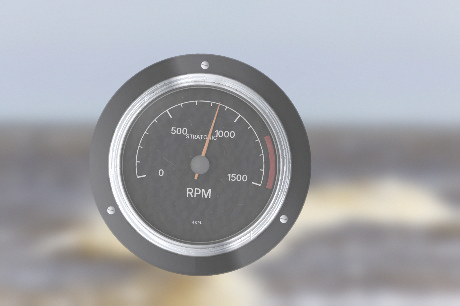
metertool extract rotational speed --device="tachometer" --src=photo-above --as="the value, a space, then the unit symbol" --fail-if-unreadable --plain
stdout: 850 rpm
